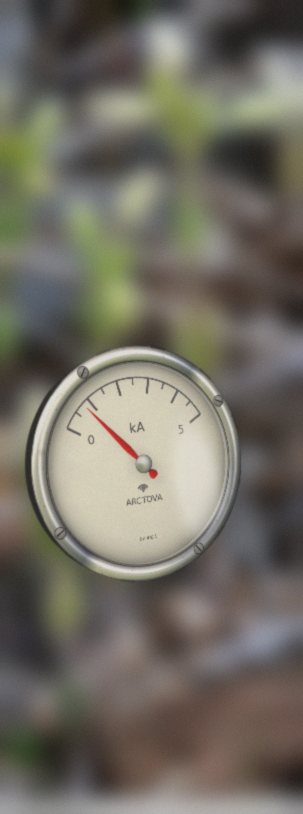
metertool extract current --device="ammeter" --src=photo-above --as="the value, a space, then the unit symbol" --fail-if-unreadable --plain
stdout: 0.75 kA
